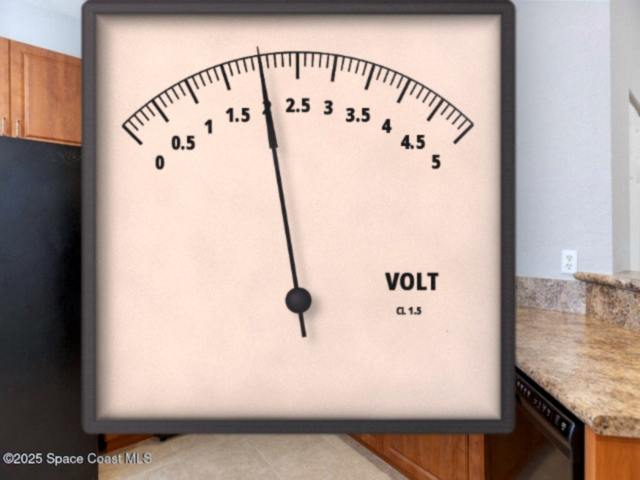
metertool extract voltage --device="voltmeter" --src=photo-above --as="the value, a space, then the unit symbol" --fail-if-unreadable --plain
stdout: 2 V
